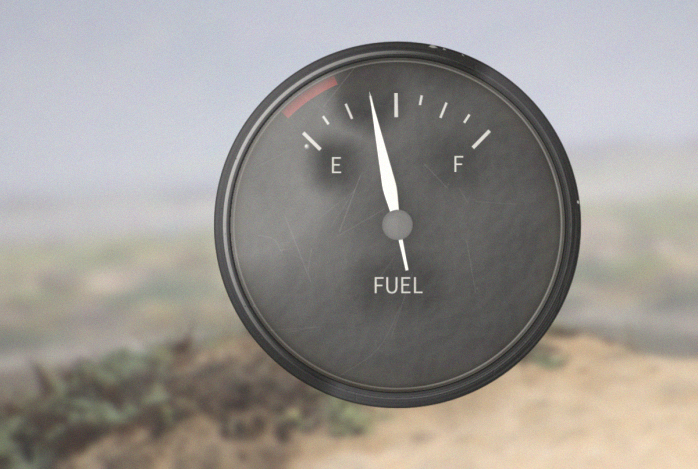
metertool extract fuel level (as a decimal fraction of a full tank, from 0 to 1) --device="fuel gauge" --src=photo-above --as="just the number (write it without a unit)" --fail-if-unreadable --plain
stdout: 0.375
